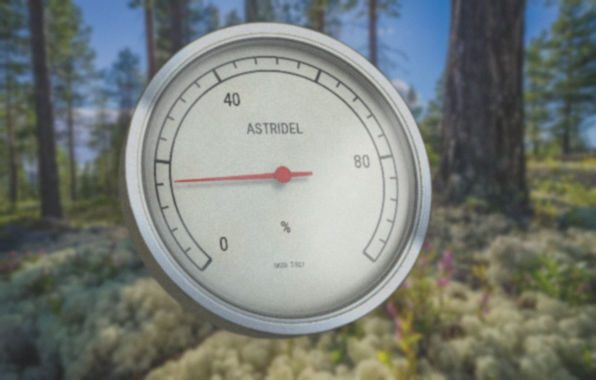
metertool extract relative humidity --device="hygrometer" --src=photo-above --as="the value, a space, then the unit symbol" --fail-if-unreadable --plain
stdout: 16 %
